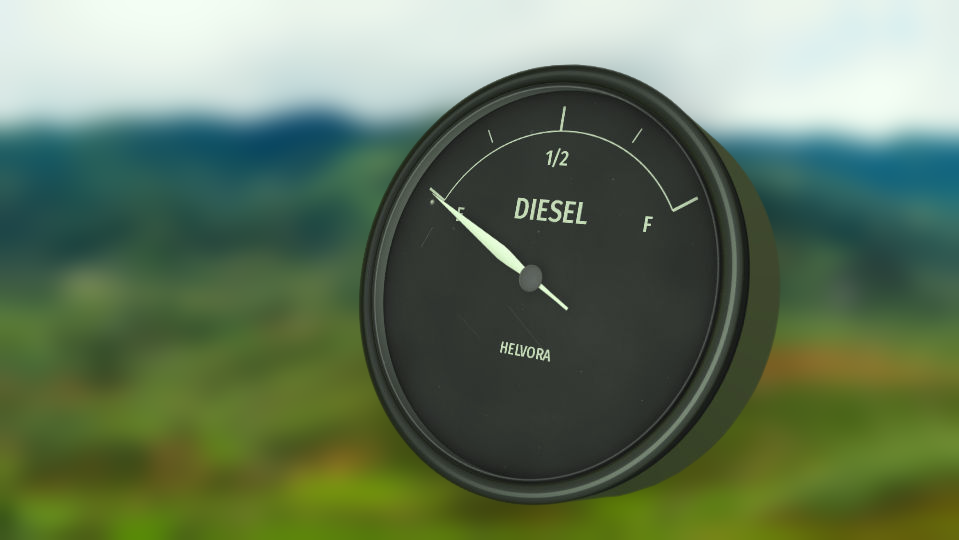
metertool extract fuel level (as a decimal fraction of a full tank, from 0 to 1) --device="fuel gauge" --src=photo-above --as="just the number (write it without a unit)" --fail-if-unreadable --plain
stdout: 0
